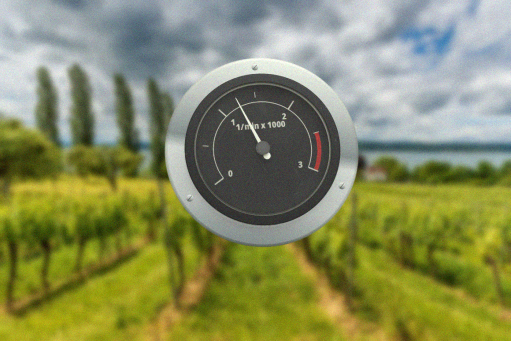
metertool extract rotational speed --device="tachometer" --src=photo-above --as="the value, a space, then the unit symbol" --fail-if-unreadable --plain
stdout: 1250 rpm
